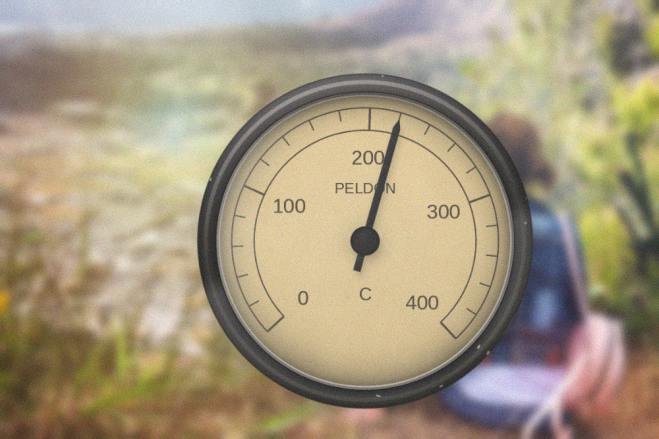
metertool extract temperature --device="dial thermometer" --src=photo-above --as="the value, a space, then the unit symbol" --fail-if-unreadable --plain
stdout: 220 °C
